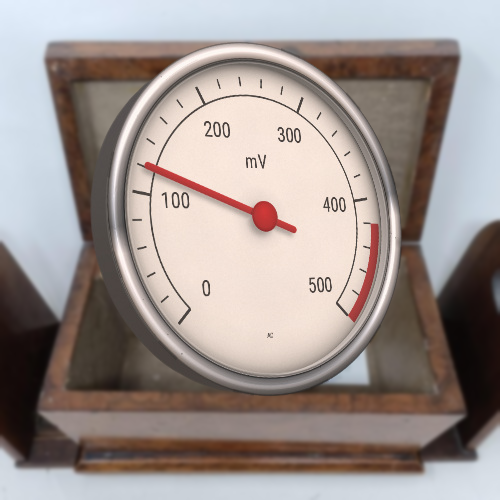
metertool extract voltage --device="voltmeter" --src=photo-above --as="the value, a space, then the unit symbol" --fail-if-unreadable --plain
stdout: 120 mV
